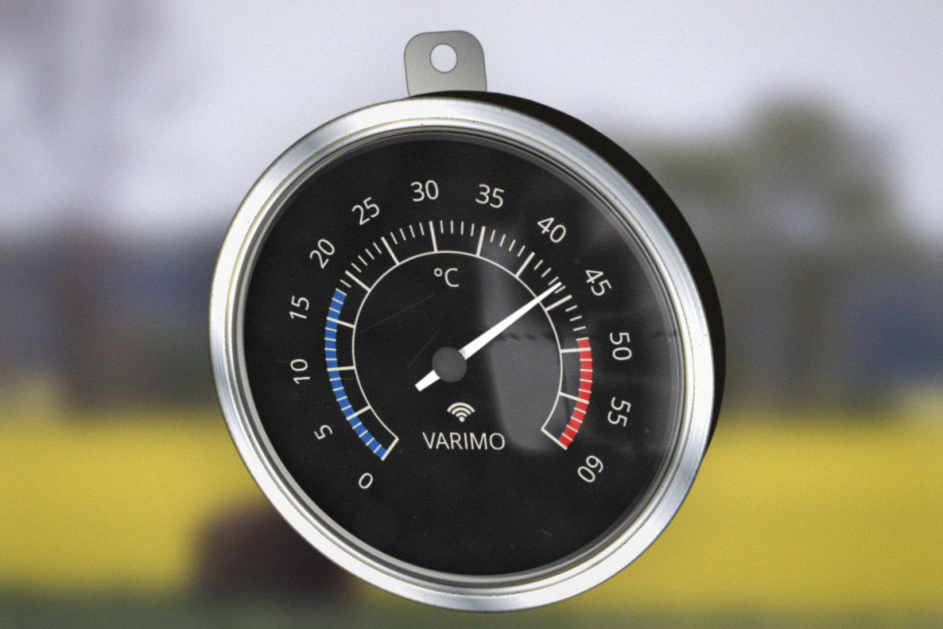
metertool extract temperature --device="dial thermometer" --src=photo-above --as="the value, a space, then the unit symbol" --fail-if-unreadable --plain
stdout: 43.5 °C
